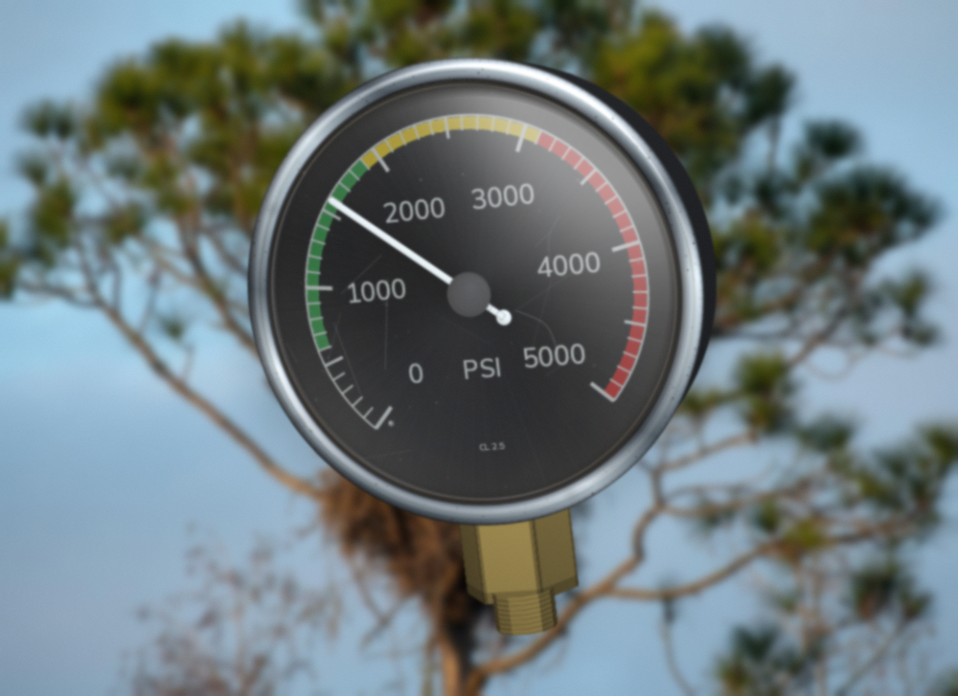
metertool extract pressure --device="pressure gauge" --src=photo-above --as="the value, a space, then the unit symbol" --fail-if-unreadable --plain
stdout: 1600 psi
